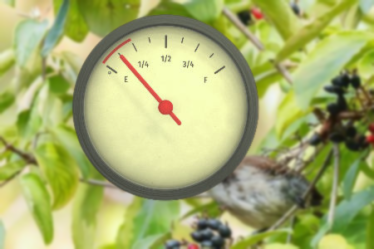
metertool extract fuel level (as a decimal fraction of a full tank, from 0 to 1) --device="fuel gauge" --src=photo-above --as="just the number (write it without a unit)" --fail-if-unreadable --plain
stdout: 0.125
